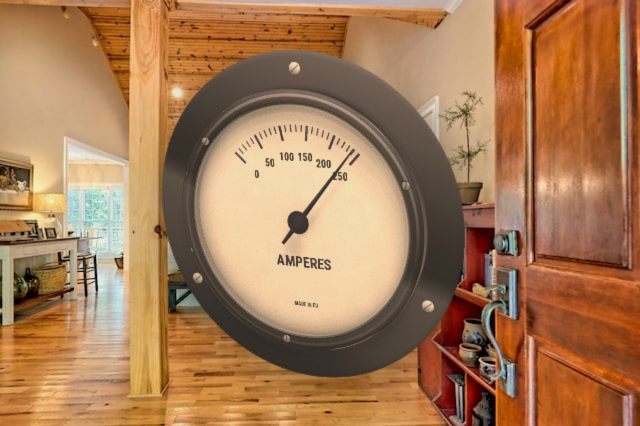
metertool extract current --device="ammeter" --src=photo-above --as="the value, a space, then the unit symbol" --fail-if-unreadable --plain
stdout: 240 A
